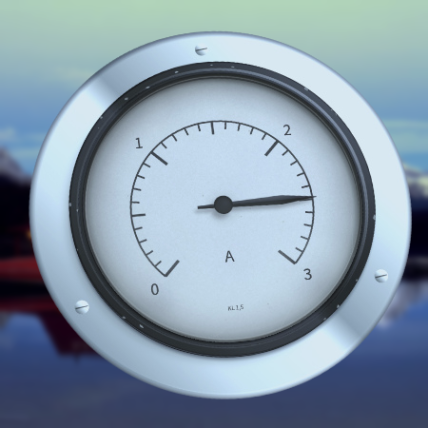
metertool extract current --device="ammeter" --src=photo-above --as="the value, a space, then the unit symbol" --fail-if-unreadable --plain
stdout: 2.5 A
